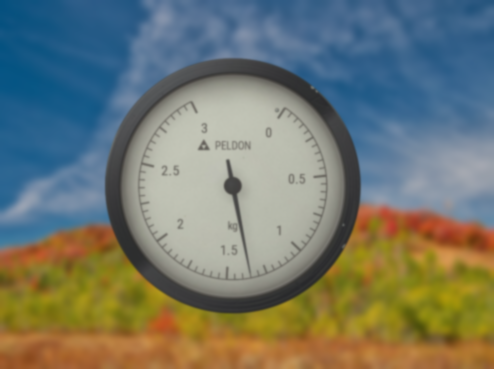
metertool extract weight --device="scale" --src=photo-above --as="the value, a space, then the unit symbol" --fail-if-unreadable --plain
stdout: 1.35 kg
